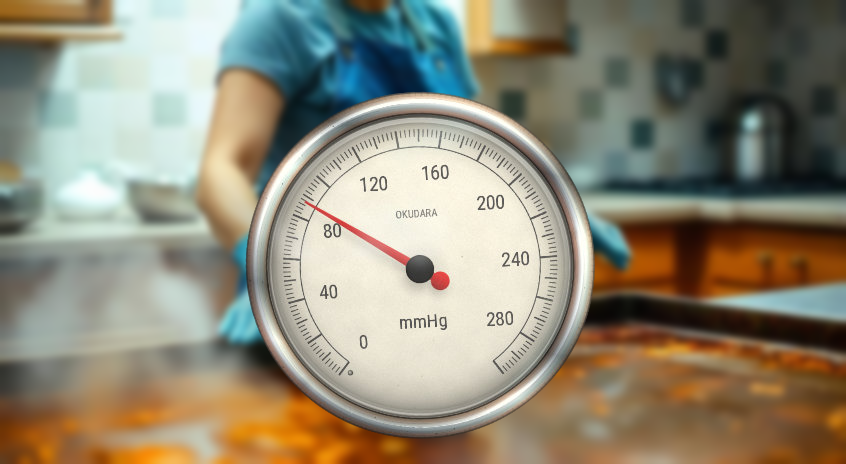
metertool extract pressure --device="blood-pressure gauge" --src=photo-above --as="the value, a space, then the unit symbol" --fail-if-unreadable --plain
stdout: 88 mmHg
